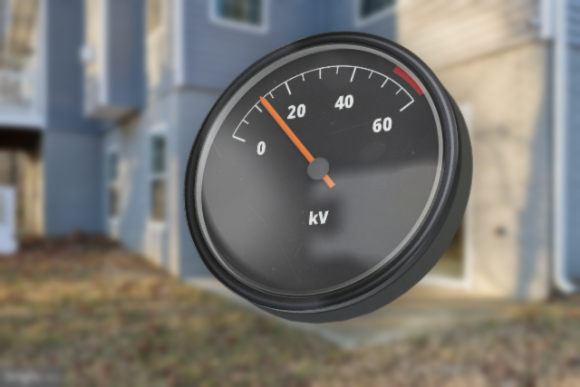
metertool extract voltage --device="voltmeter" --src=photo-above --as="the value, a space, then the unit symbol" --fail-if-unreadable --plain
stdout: 12.5 kV
